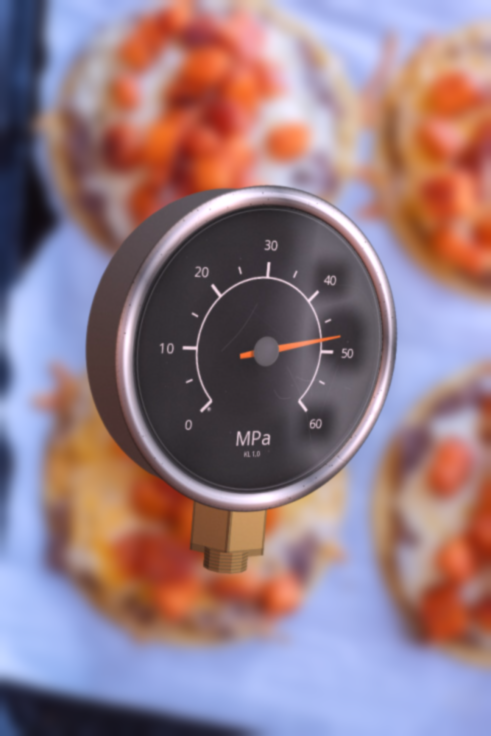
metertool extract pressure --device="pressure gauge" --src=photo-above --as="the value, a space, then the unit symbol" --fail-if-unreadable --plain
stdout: 47.5 MPa
